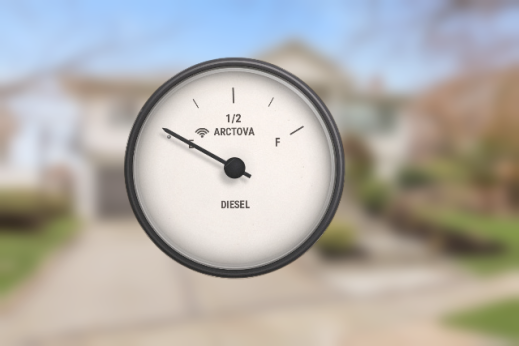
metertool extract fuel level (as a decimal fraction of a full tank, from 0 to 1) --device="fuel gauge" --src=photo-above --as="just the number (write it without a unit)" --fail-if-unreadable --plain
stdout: 0
